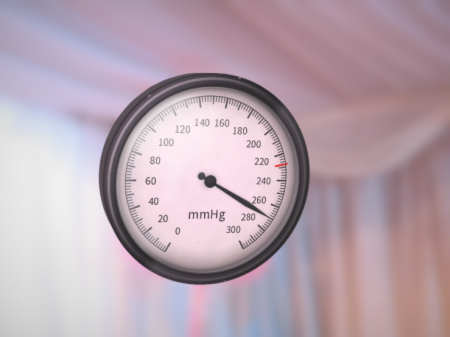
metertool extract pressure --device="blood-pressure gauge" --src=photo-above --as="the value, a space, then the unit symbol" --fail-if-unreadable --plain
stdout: 270 mmHg
